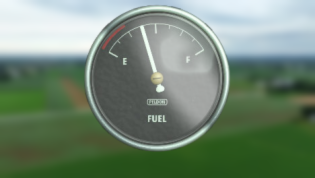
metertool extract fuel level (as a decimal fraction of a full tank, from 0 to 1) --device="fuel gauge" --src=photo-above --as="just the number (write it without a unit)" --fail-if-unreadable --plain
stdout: 0.375
